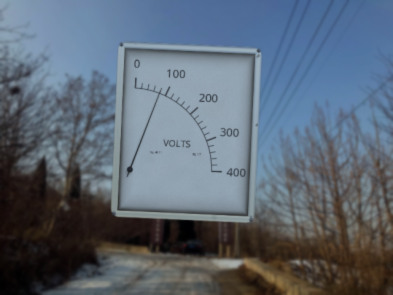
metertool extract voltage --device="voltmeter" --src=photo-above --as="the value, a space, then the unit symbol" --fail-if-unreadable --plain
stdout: 80 V
